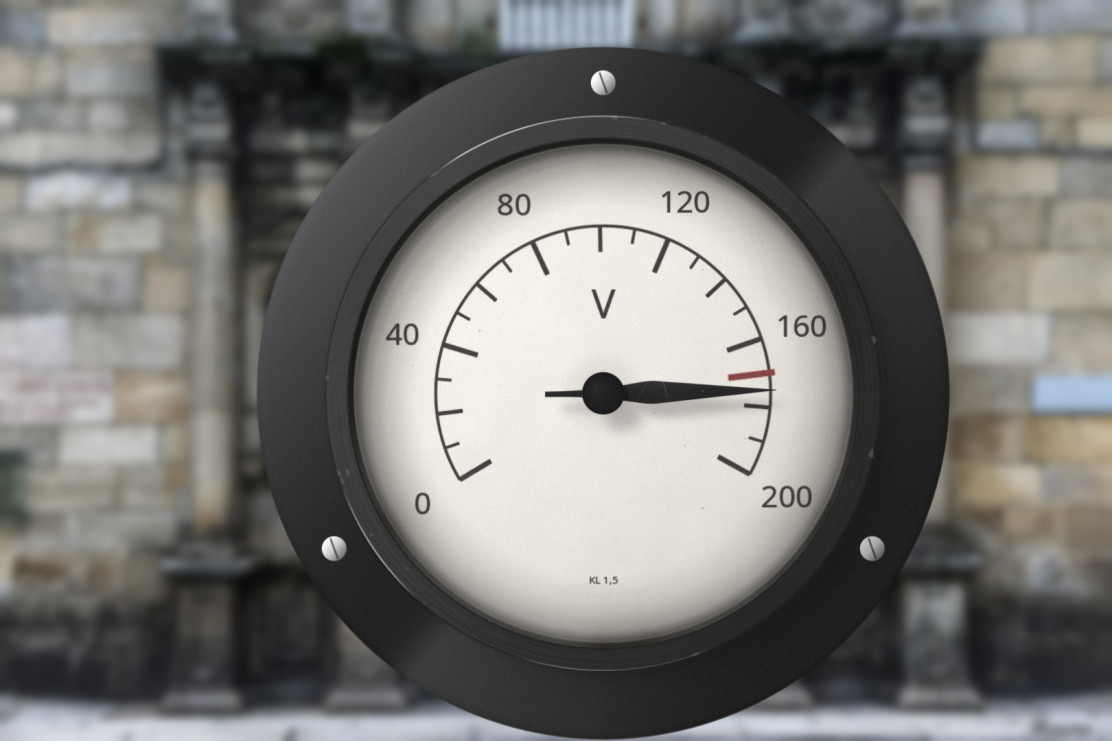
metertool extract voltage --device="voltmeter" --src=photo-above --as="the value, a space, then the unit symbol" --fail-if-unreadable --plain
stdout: 175 V
